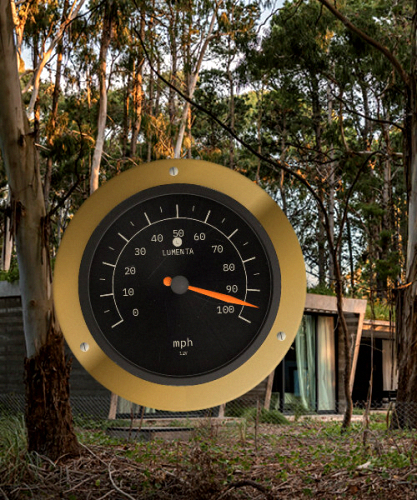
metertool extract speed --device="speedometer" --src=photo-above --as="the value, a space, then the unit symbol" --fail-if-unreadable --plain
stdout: 95 mph
